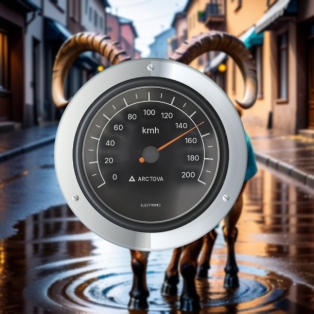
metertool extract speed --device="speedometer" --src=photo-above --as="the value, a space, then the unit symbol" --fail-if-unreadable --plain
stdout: 150 km/h
